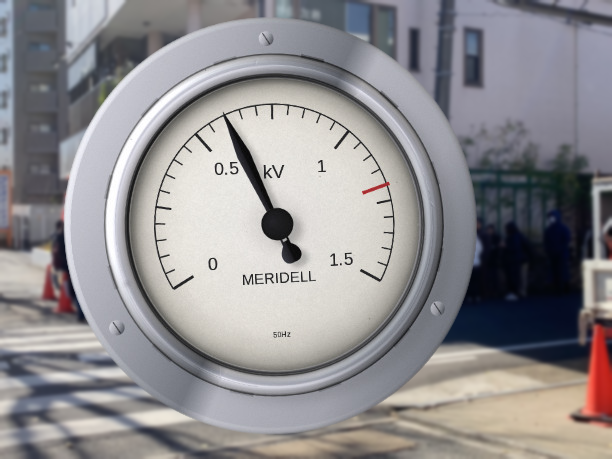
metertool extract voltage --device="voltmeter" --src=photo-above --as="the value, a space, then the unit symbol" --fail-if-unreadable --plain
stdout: 0.6 kV
